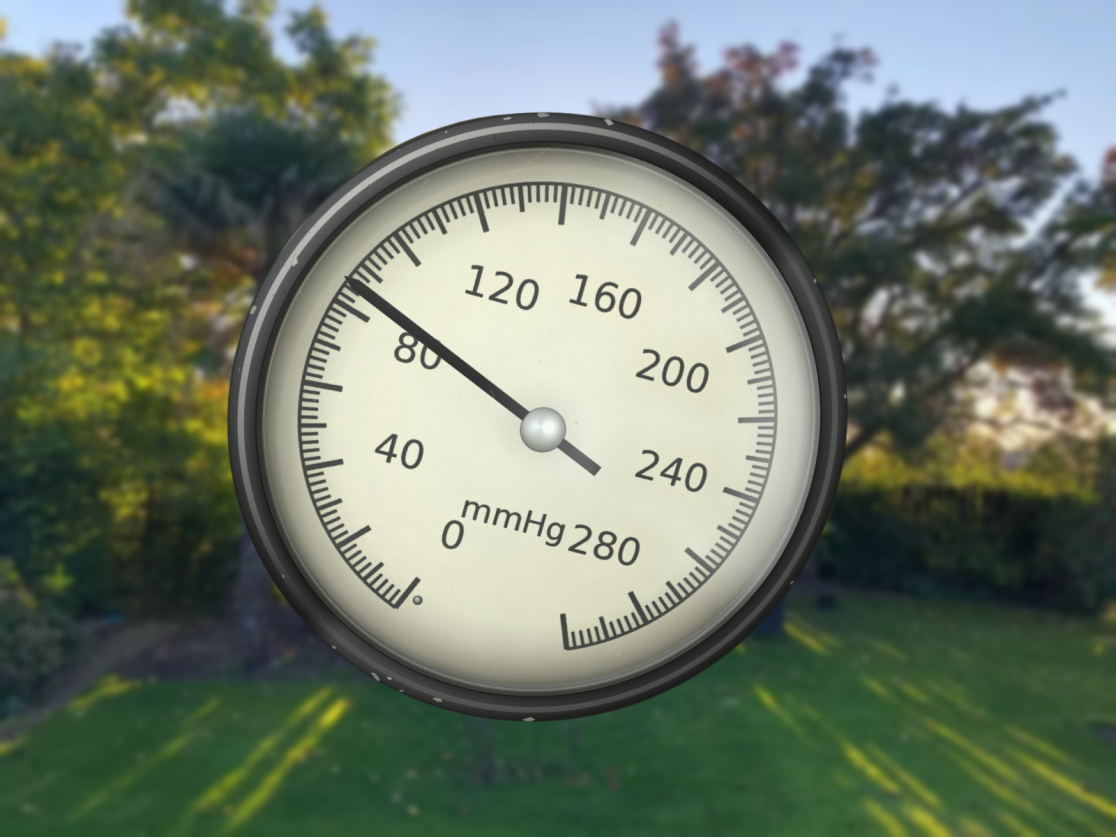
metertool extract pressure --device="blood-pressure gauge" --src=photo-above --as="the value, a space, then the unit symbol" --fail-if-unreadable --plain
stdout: 86 mmHg
